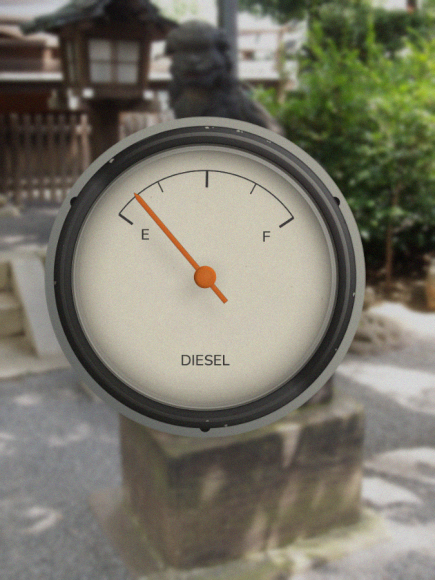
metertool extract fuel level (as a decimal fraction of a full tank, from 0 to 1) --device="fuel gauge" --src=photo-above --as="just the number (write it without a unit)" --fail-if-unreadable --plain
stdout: 0.125
